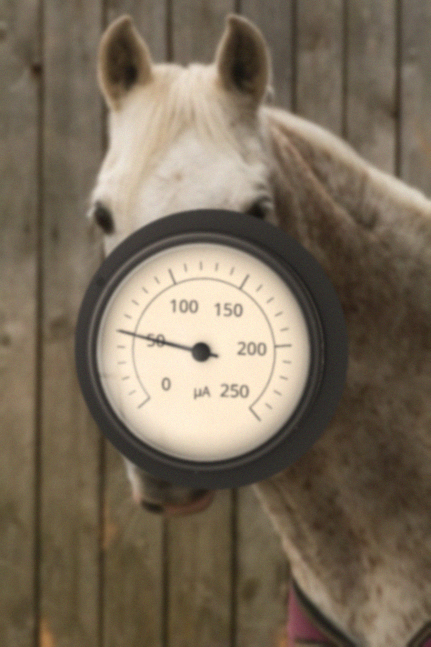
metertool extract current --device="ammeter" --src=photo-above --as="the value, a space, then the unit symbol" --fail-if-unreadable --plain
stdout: 50 µA
